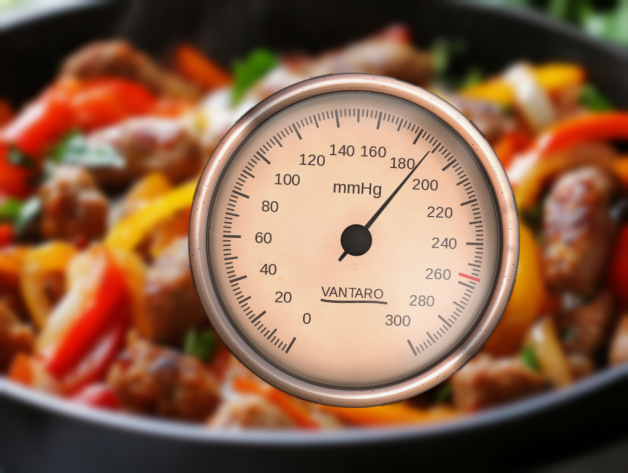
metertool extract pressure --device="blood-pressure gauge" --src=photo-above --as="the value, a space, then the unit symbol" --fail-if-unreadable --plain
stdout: 188 mmHg
